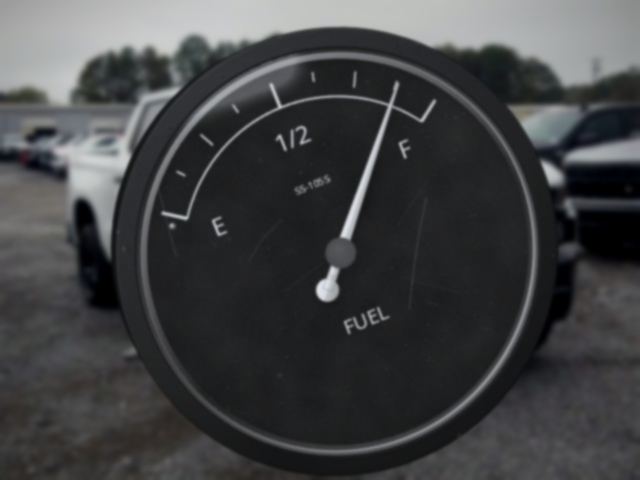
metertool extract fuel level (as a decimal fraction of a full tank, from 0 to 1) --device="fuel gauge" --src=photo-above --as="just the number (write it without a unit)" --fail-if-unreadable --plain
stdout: 0.875
